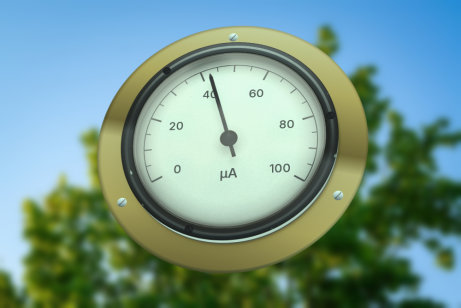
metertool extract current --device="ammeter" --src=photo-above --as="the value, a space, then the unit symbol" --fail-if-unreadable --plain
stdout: 42.5 µA
